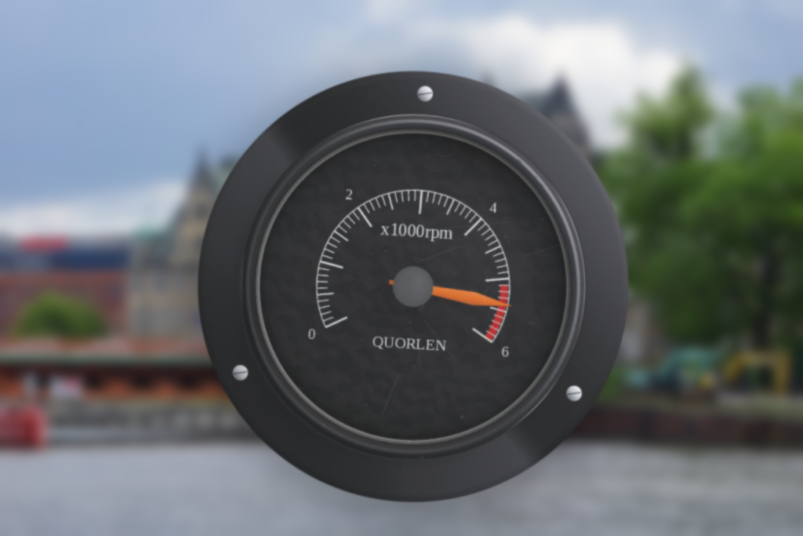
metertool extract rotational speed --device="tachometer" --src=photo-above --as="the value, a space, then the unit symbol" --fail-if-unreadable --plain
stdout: 5400 rpm
